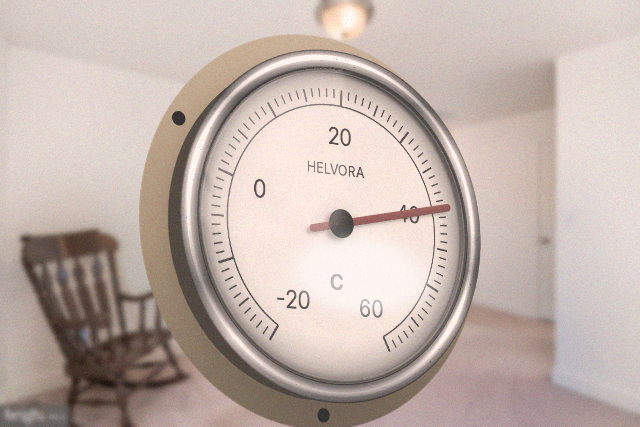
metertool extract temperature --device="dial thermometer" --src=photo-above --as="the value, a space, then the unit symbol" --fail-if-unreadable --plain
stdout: 40 °C
